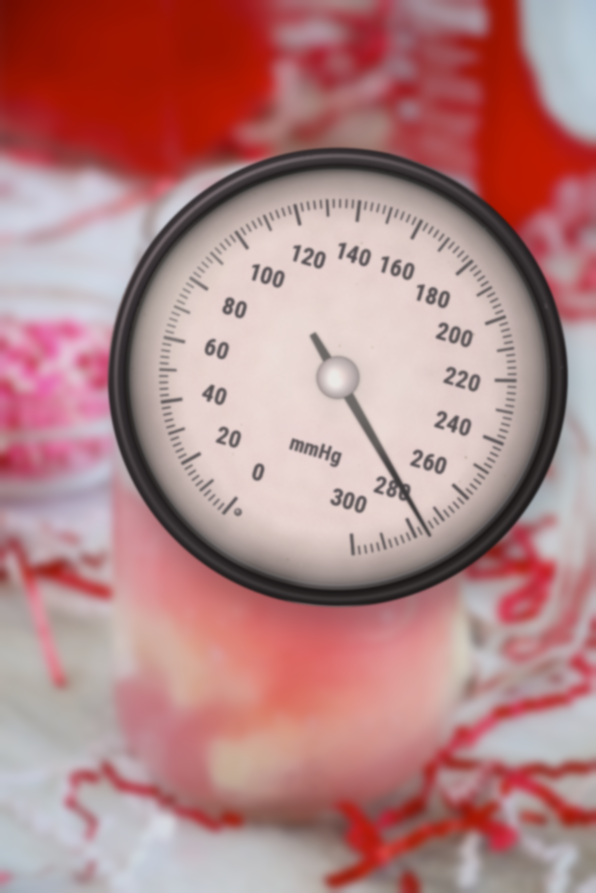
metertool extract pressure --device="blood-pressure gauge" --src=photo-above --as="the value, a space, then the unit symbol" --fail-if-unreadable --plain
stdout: 276 mmHg
